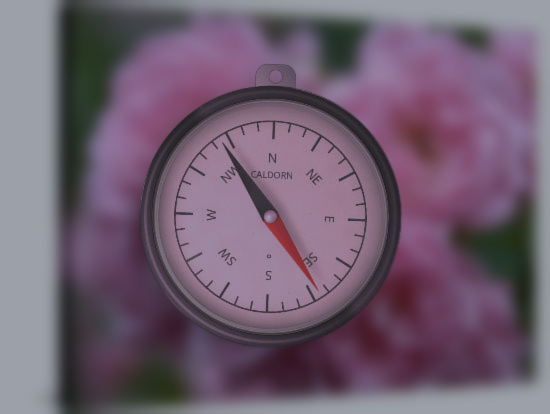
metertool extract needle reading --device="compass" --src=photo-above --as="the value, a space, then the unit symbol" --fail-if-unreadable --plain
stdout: 145 °
